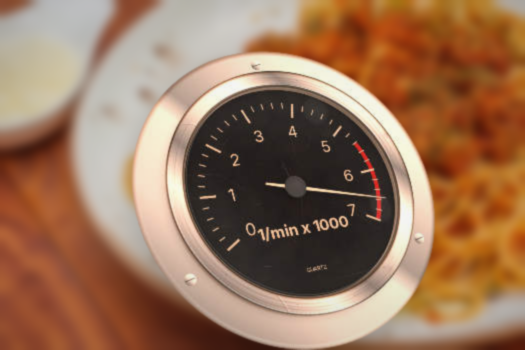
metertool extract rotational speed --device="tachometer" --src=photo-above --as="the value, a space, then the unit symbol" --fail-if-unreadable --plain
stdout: 6600 rpm
